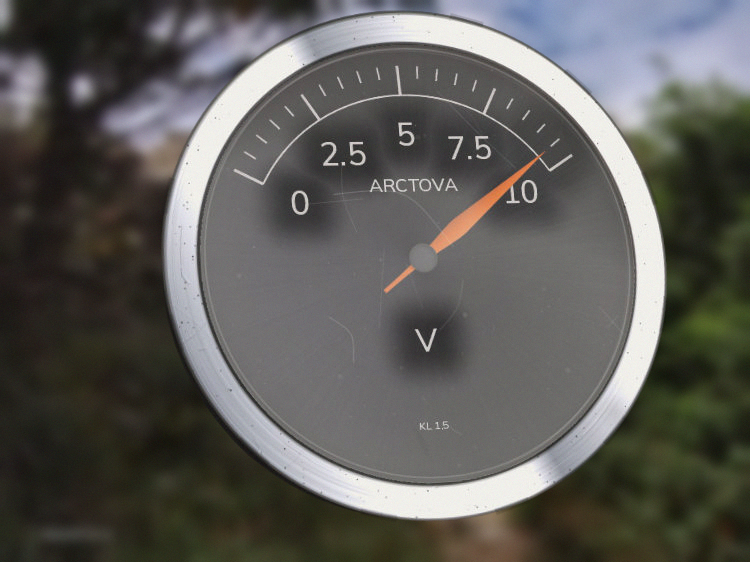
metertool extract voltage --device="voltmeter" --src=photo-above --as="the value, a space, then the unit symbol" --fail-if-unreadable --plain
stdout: 9.5 V
